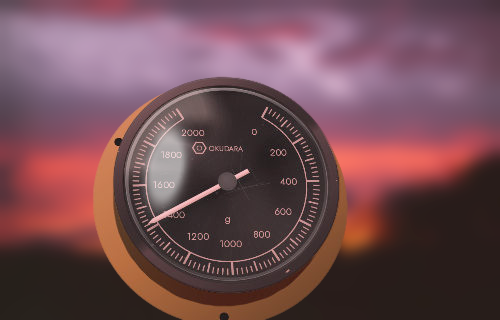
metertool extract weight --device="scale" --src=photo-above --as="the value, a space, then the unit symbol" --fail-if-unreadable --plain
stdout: 1420 g
